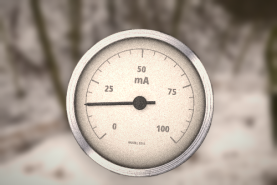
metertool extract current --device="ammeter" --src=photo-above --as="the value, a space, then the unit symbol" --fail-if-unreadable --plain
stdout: 15 mA
